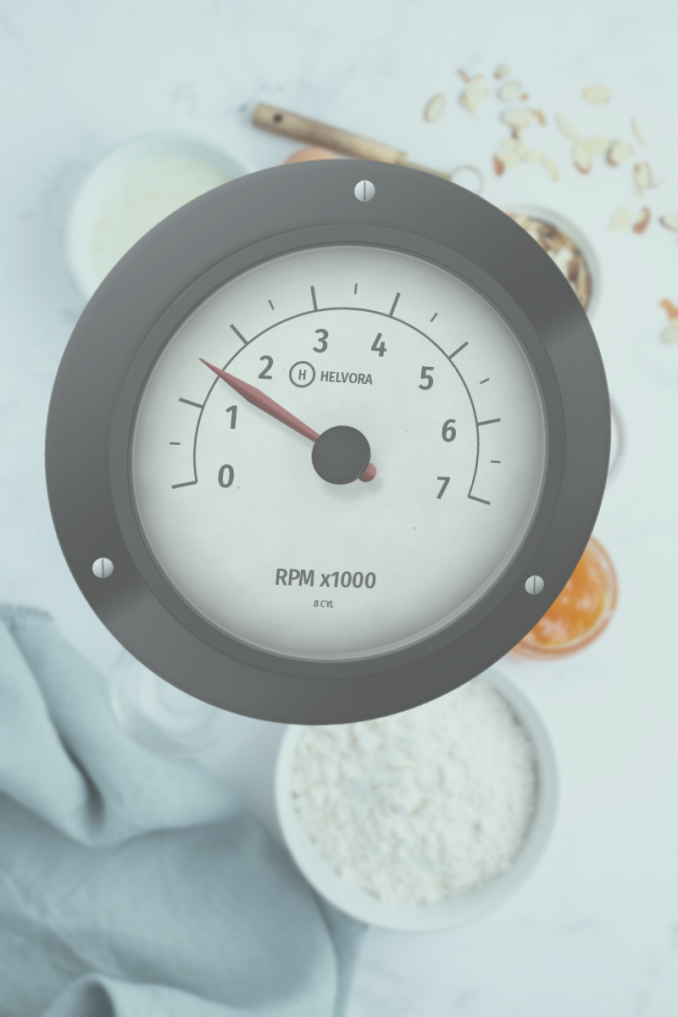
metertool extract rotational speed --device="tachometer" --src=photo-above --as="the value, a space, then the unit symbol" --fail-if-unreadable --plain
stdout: 1500 rpm
